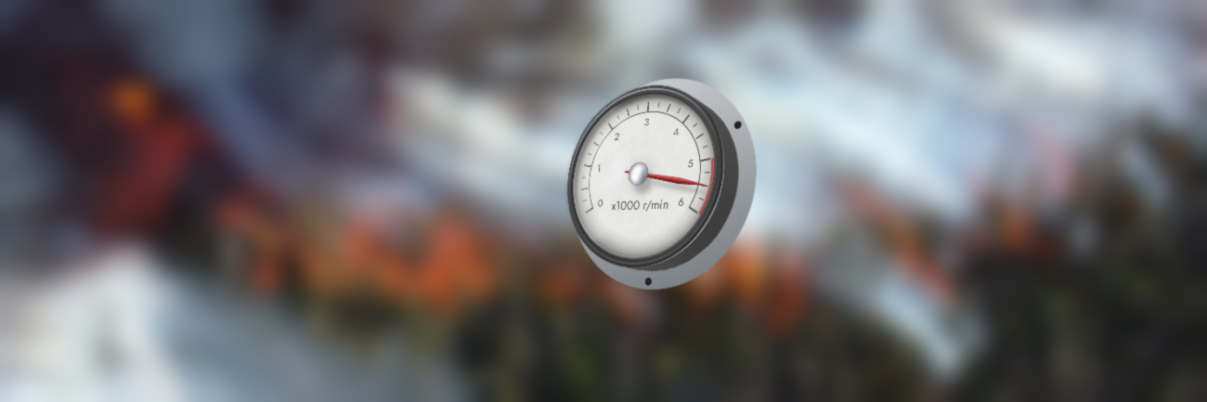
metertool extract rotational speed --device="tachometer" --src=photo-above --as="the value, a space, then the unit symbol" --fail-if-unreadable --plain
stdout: 5500 rpm
